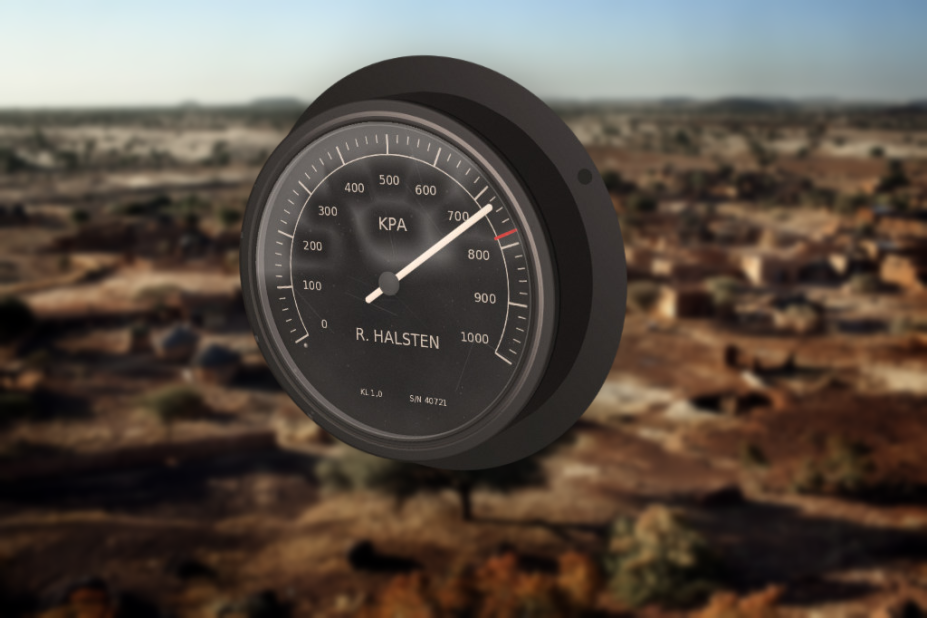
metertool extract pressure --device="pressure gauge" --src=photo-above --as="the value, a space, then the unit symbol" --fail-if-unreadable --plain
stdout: 730 kPa
